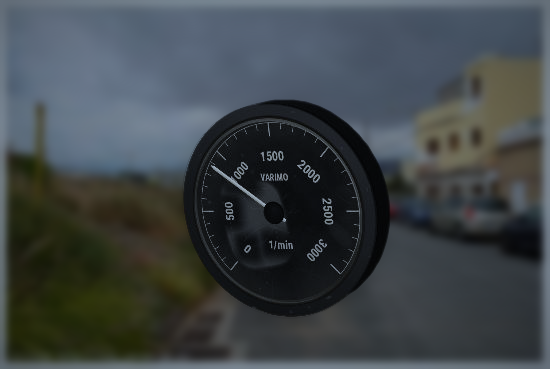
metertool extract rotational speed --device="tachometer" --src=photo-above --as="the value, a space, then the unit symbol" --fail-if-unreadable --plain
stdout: 900 rpm
